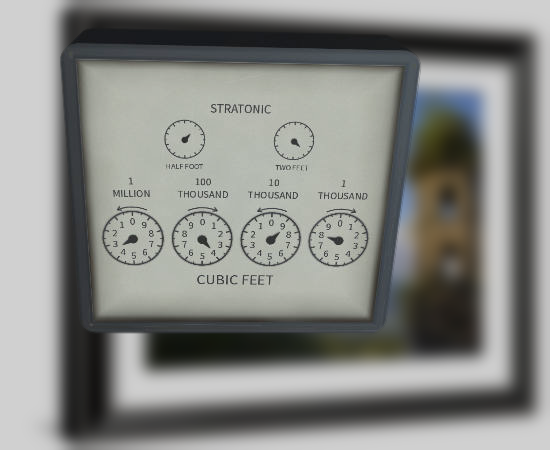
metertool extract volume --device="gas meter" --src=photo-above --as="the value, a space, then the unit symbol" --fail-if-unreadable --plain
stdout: 338800 ft³
